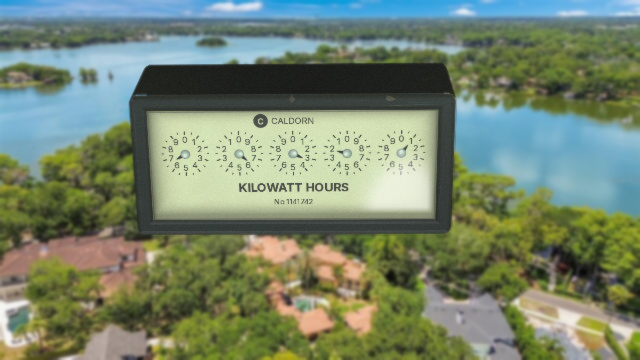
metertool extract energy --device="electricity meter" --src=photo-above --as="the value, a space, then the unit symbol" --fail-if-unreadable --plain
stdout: 66321 kWh
